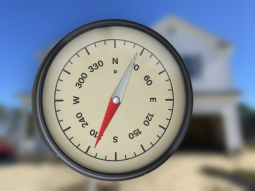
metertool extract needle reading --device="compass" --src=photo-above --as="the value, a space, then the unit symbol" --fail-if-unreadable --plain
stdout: 205 °
